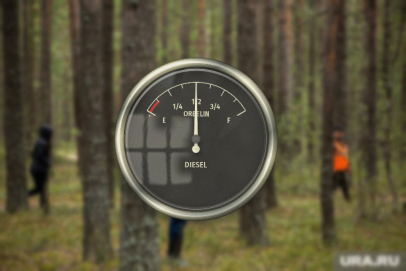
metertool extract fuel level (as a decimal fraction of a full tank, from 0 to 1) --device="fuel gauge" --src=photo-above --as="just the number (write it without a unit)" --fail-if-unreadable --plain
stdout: 0.5
